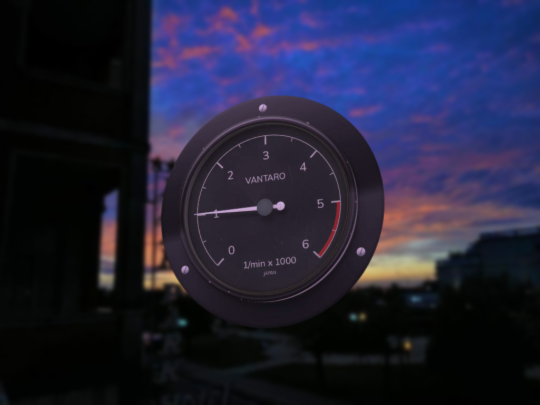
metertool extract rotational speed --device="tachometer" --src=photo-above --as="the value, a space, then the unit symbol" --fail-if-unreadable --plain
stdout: 1000 rpm
